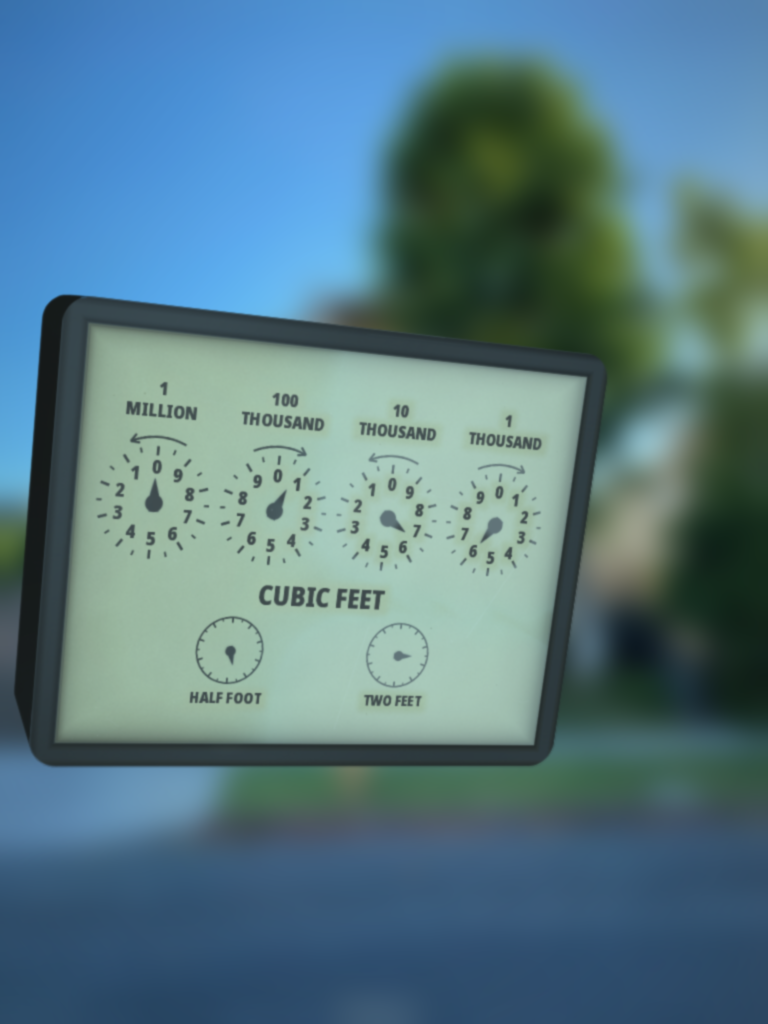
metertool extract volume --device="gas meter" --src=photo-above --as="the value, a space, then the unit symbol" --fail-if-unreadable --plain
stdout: 6600 ft³
